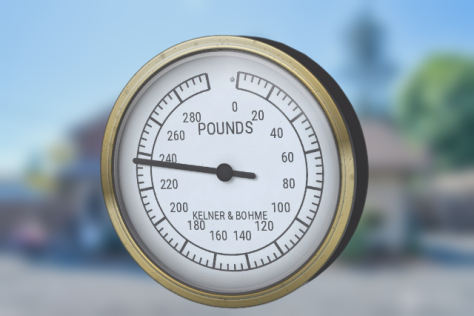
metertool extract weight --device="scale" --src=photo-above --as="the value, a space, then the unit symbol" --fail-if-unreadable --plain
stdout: 236 lb
